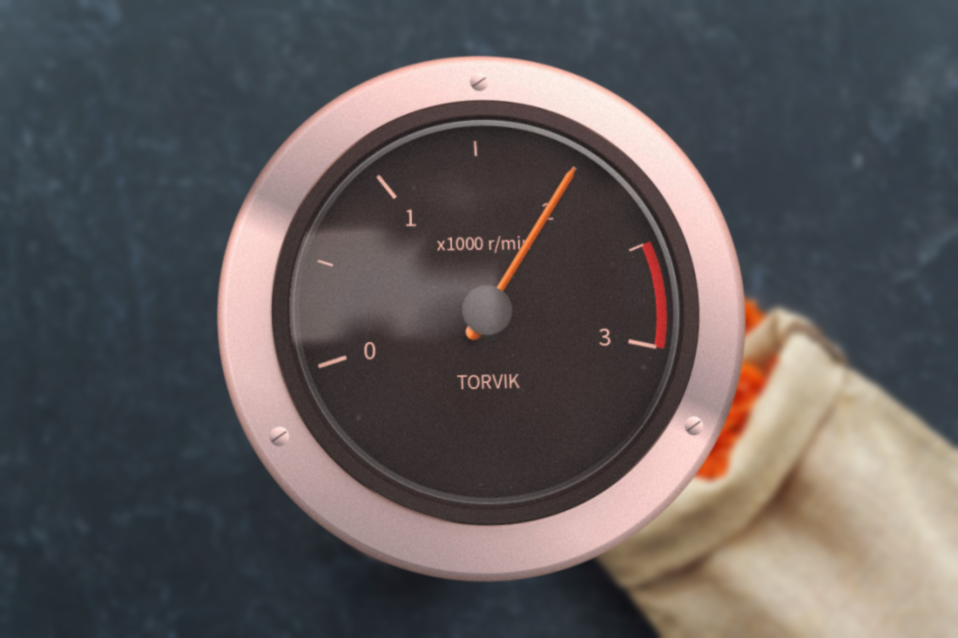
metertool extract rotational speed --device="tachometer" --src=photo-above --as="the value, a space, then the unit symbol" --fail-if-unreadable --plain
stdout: 2000 rpm
